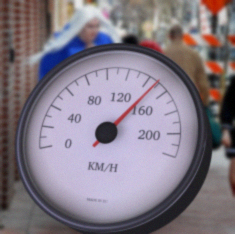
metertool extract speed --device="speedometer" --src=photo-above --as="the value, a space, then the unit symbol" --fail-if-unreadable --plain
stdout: 150 km/h
